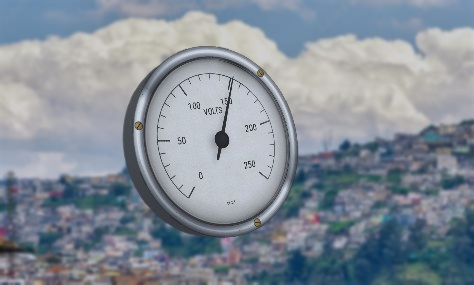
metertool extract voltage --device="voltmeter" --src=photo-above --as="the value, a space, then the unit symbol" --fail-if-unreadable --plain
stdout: 150 V
